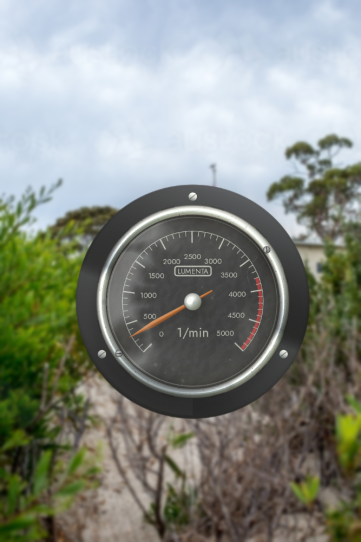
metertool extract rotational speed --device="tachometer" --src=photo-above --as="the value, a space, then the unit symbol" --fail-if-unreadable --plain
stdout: 300 rpm
